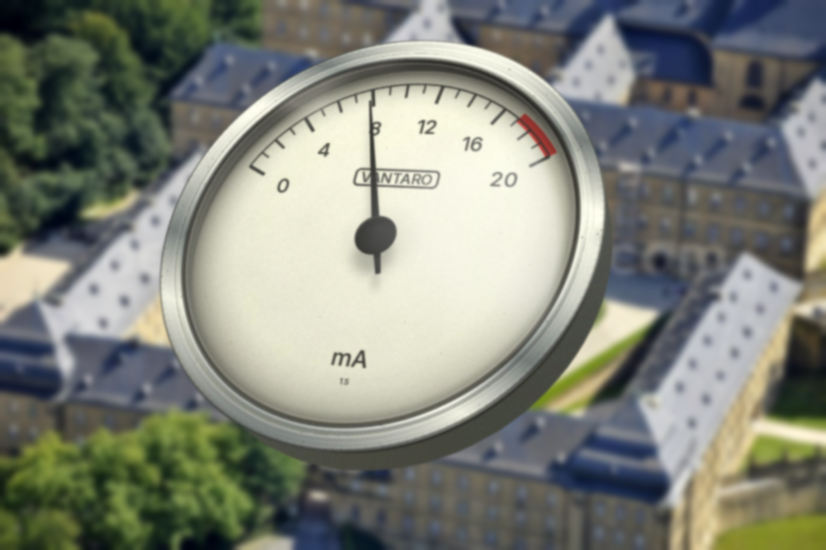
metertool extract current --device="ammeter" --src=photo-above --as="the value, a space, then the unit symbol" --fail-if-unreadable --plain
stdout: 8 mA
